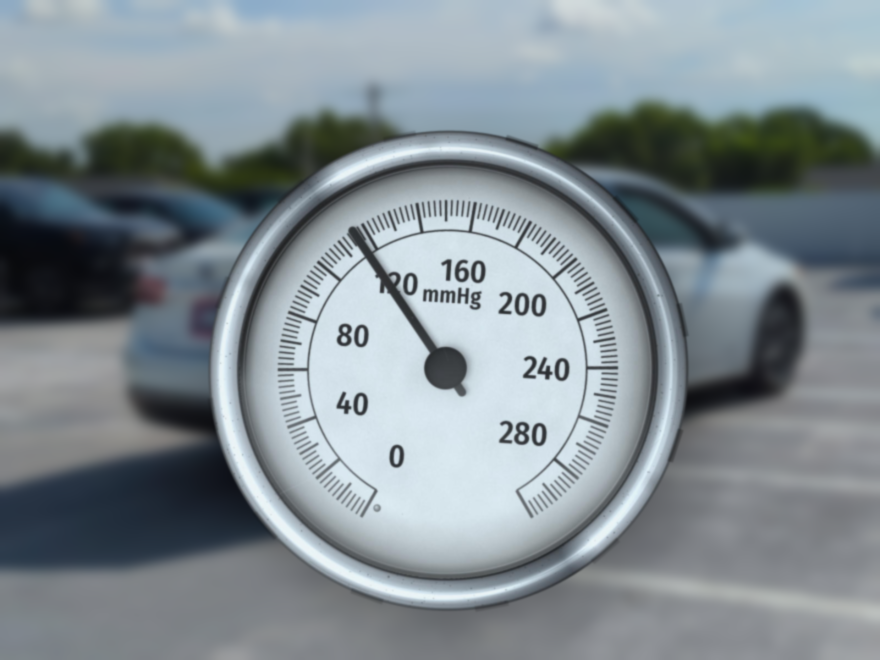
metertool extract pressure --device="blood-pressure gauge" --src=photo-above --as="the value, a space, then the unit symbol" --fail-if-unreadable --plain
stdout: 116 mmHg
